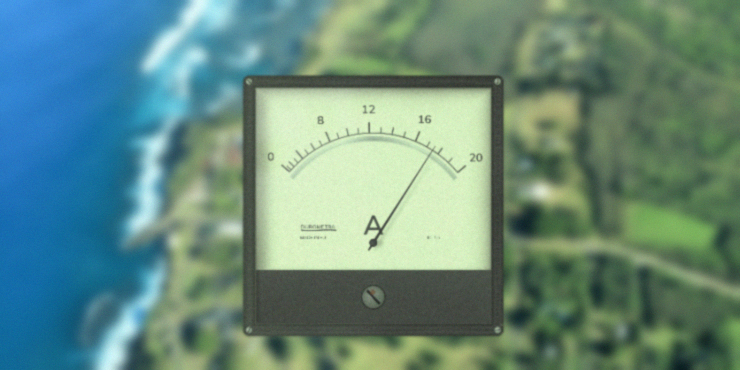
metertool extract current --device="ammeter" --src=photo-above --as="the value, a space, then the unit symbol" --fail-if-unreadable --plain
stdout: 17.5 A
